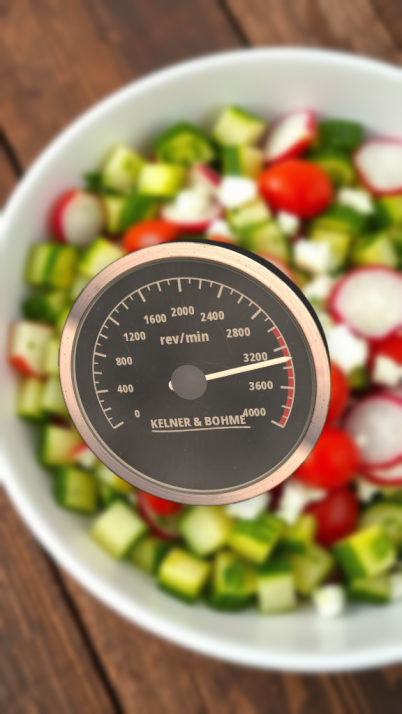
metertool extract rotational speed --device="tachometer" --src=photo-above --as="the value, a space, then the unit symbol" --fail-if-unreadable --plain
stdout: 3300 rpm
